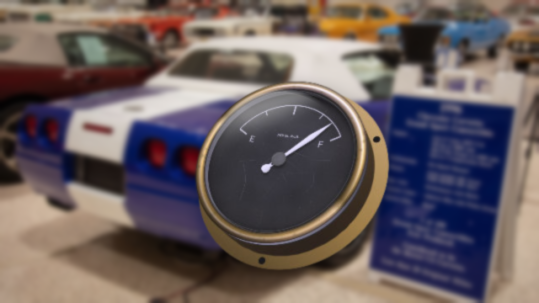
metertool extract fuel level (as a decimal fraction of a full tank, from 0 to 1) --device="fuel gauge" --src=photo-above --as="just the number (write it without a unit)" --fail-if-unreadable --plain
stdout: 0.875
